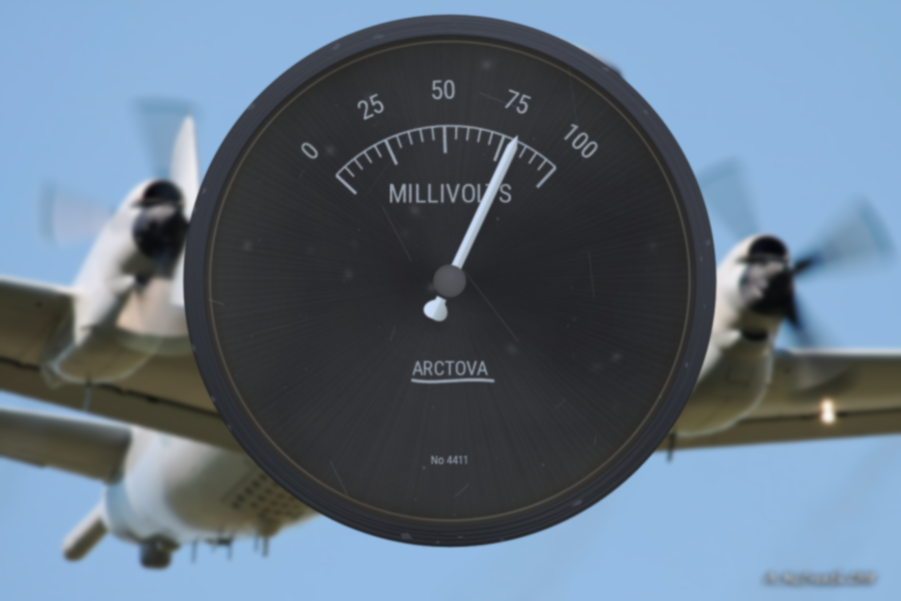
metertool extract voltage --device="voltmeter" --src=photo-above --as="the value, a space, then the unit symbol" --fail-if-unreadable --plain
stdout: 80 mV
